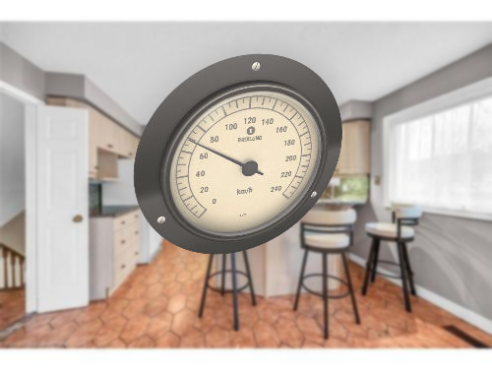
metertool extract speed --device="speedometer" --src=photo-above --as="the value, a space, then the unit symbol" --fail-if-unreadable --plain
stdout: 70 km/h
